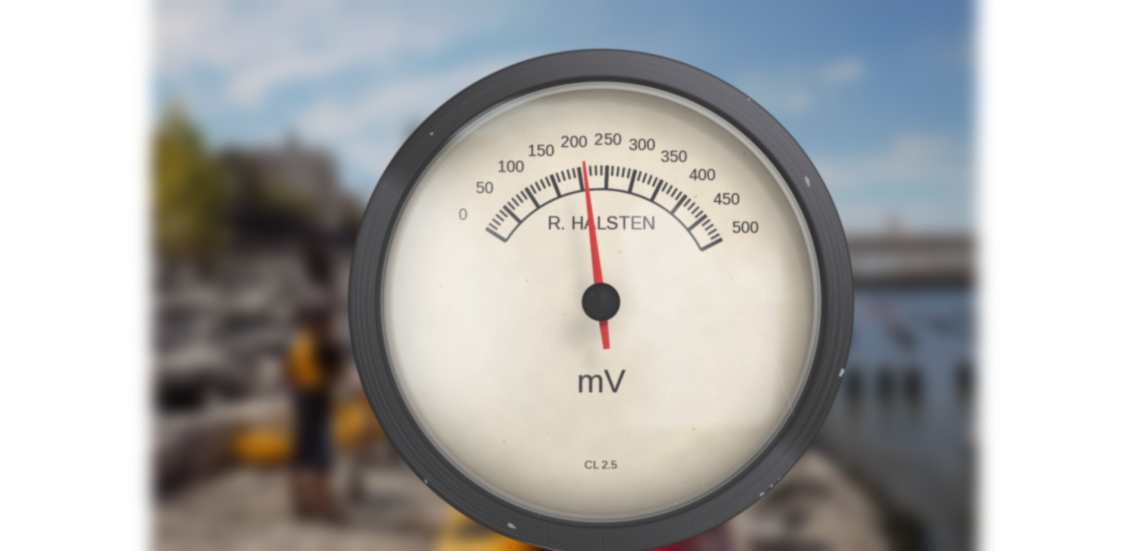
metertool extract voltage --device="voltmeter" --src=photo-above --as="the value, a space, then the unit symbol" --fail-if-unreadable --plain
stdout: 210 mV
